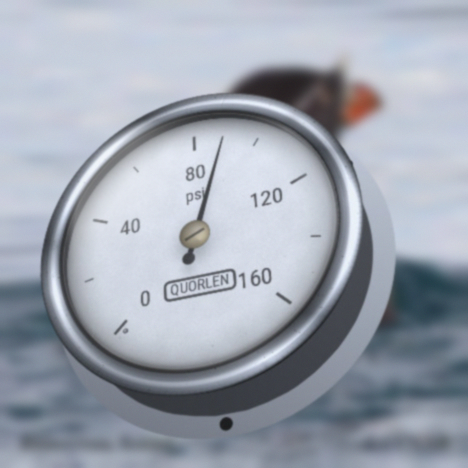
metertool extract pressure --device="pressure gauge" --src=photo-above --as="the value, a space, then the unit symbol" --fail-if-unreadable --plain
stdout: 90 psi
